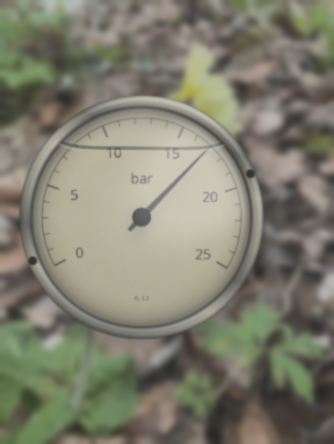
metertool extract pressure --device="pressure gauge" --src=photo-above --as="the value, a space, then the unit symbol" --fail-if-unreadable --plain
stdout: 17 bar
